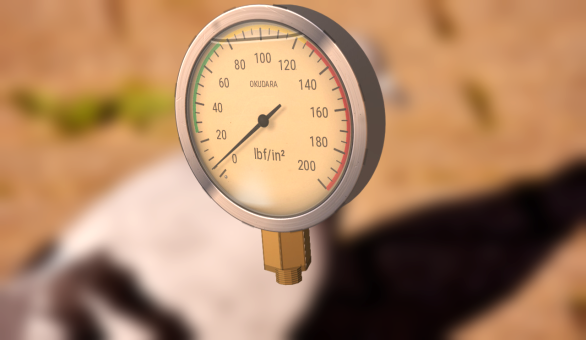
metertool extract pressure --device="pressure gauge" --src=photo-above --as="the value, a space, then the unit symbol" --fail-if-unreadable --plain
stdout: 5 psi
